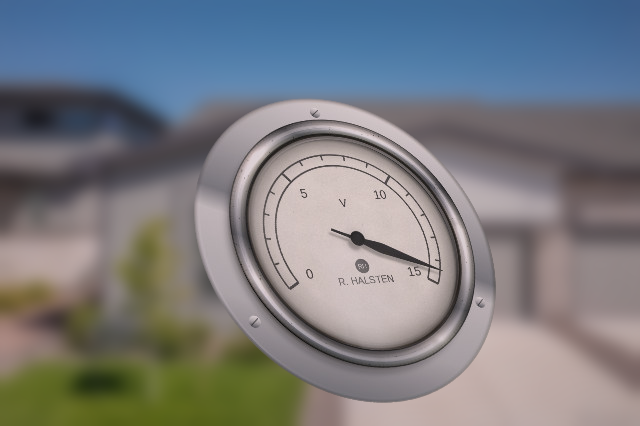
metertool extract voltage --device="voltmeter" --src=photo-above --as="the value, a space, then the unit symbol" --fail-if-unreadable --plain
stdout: 14.5 V
